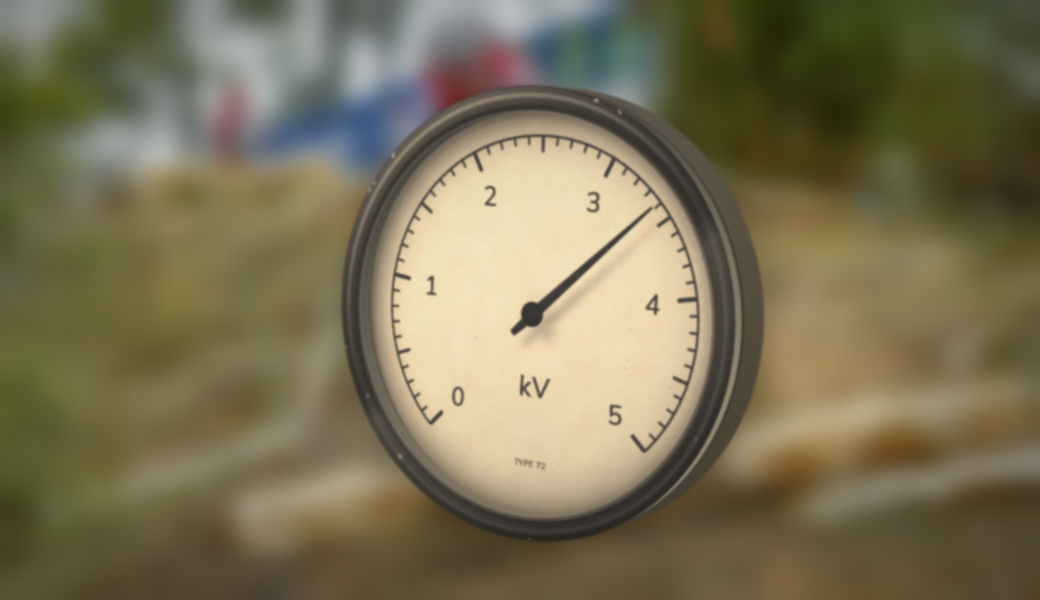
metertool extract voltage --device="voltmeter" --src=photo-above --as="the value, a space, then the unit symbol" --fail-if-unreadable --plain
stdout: 3.4 kV
